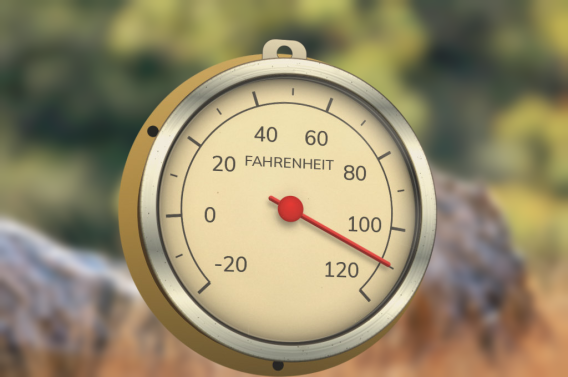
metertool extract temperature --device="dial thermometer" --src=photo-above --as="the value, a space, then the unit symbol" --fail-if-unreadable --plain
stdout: 110 °F
